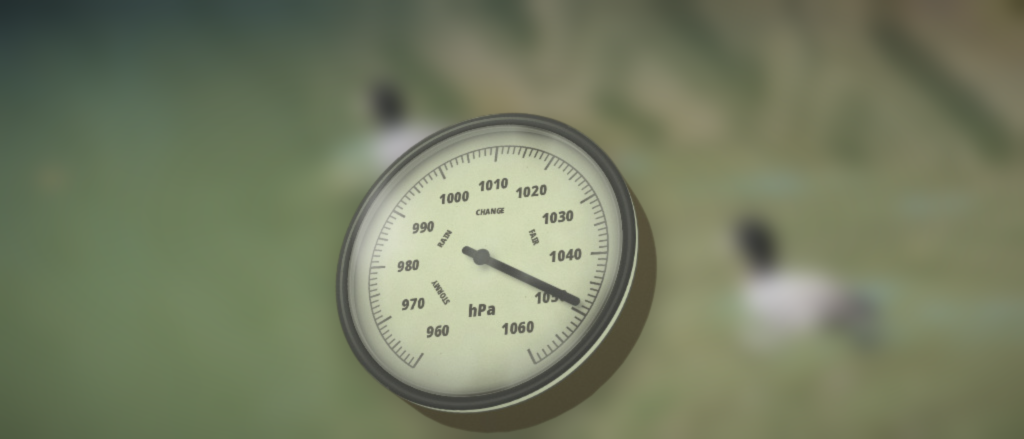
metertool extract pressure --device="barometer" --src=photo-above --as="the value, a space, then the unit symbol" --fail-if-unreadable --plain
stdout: 1049 hPa
